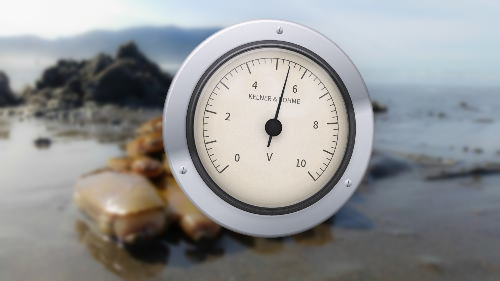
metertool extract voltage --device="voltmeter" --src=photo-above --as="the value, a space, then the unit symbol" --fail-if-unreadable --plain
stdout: 5.4 V
